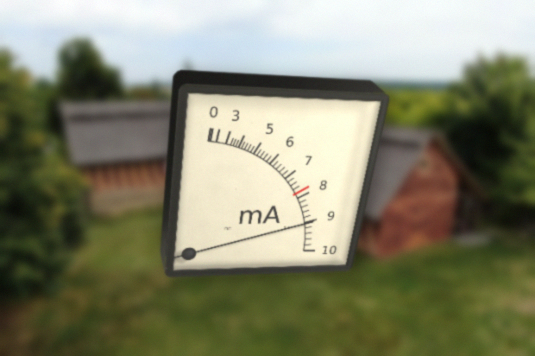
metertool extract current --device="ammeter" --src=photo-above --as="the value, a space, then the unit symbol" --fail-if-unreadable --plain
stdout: 9 mA
